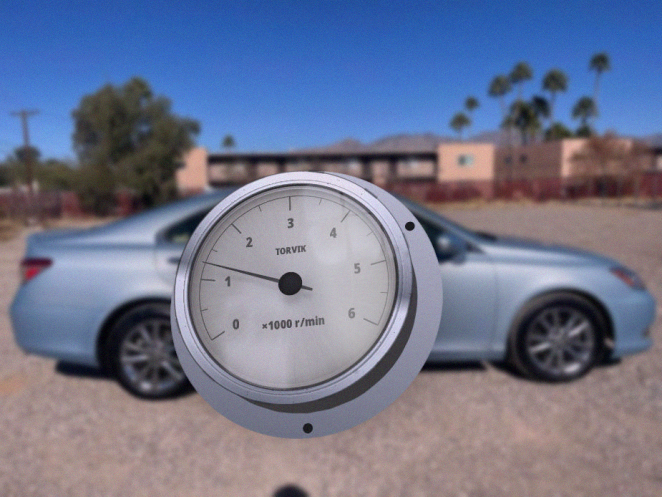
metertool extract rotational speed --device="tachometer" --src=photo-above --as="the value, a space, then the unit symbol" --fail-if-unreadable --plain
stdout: 1250 rpm
